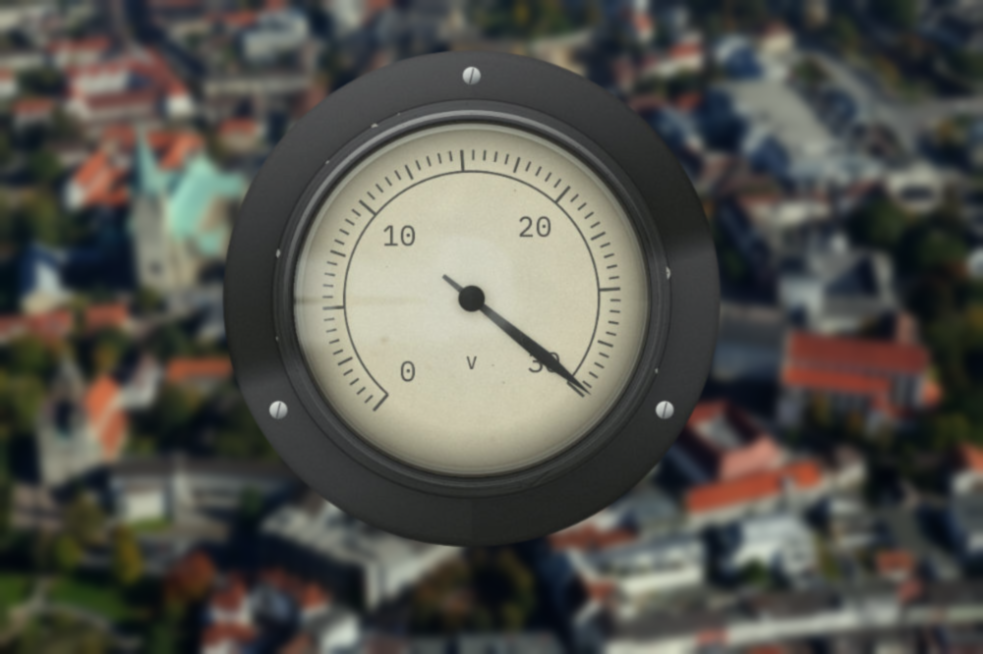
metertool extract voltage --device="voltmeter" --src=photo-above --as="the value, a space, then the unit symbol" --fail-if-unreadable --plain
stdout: 29.75 V
